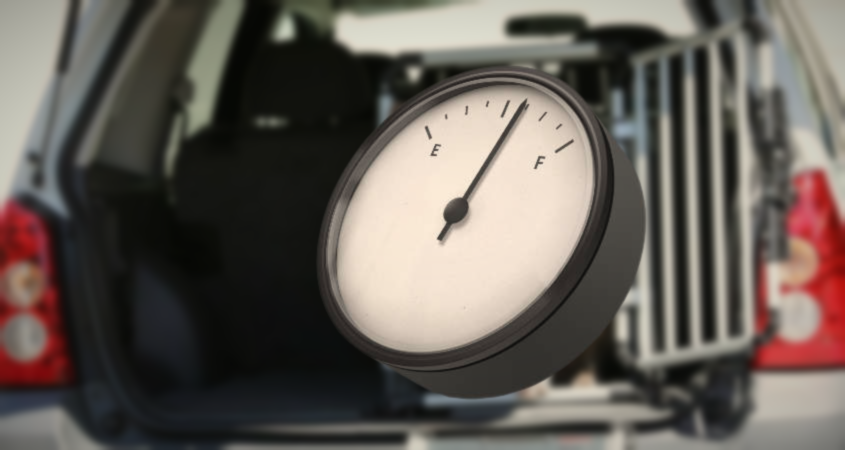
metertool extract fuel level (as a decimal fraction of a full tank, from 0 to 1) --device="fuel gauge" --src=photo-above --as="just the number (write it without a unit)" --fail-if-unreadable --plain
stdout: 0.625
